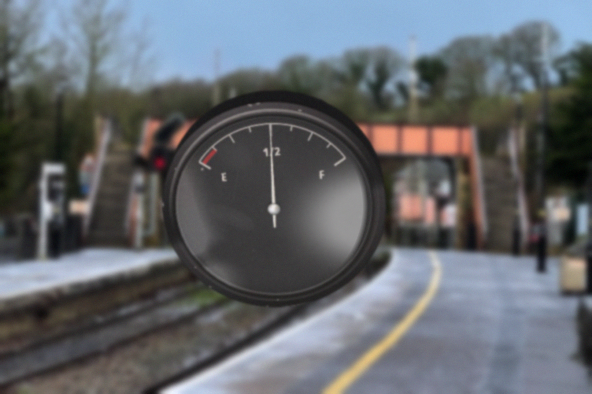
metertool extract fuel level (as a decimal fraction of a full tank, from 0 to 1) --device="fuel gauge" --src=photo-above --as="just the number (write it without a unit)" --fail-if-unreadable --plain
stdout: 0.5
